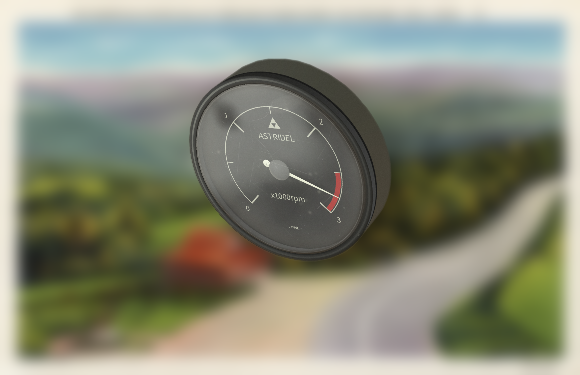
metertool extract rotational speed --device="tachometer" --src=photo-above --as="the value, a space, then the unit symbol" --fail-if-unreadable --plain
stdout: 2750 rpm
